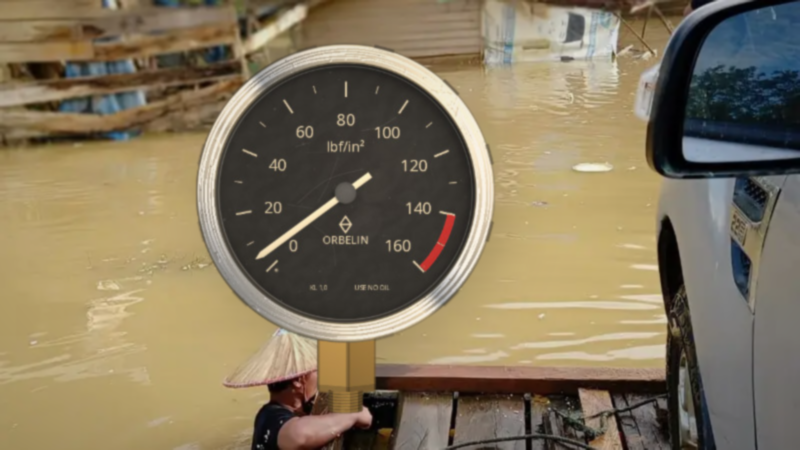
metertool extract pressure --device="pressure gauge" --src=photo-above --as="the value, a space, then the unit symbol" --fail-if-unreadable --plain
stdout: 5 psi
